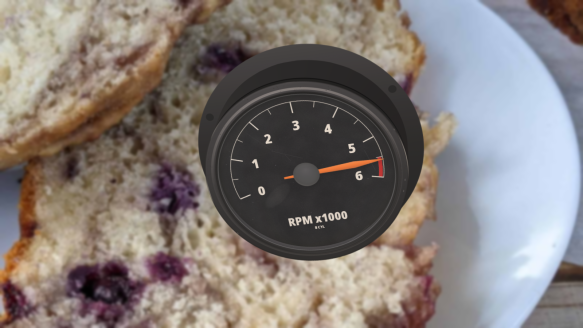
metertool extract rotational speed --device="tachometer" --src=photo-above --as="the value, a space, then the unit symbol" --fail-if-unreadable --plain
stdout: 5500 rpm
